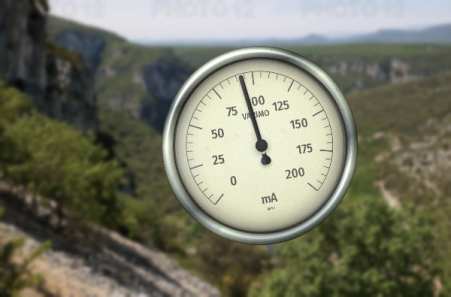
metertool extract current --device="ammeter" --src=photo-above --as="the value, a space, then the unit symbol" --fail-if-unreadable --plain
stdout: 92.5 mA
